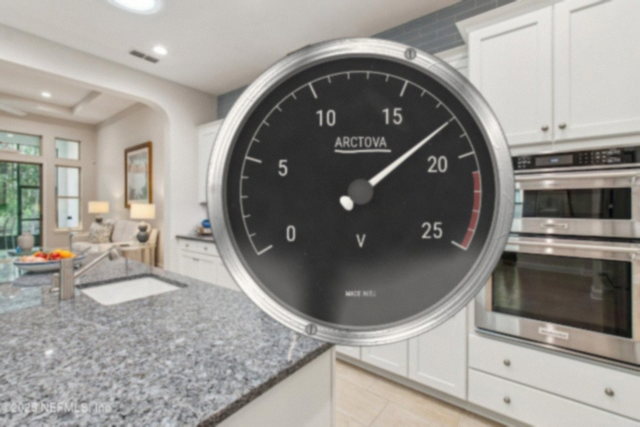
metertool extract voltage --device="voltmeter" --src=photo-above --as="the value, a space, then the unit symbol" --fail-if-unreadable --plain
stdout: 18 V
